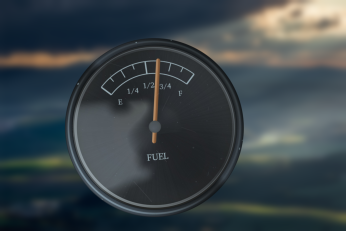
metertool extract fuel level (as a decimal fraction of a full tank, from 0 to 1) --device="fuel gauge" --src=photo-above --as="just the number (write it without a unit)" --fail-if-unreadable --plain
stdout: 0.625
